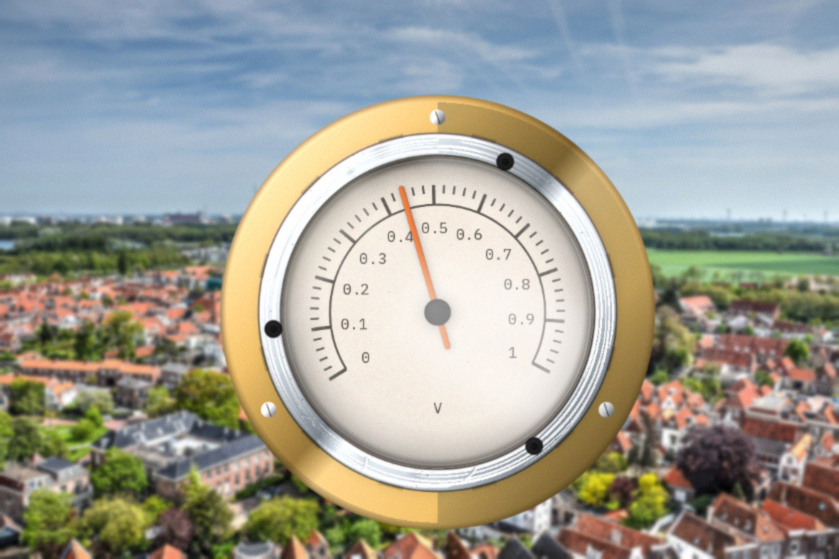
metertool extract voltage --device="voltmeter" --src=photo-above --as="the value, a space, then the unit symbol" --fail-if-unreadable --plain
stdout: 0.44 V
